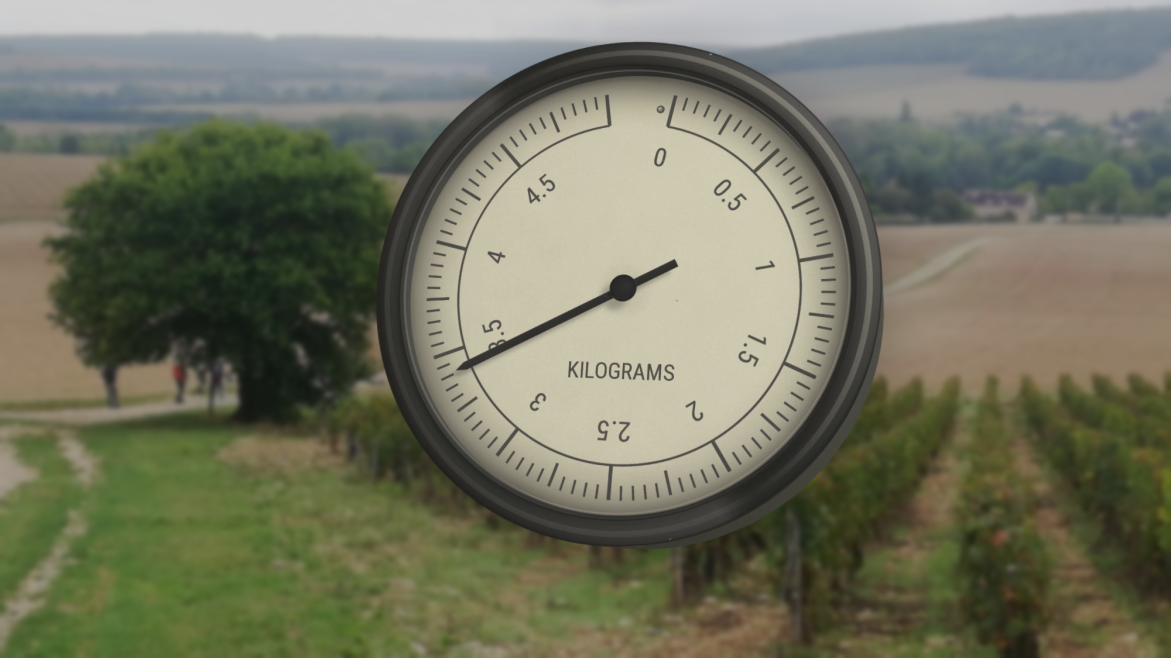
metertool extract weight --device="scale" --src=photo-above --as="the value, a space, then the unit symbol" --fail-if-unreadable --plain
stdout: 3.4 kg
